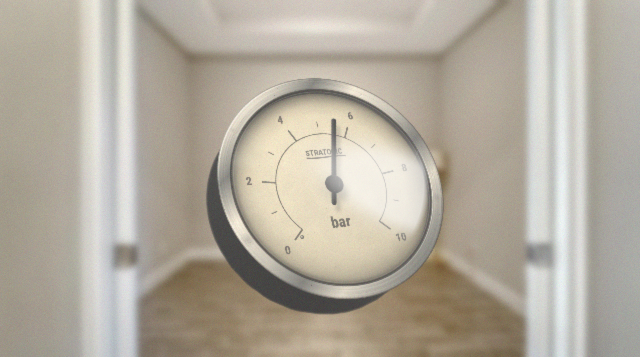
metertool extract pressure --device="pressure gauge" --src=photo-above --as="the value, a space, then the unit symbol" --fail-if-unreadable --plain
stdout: 5.5 bar
